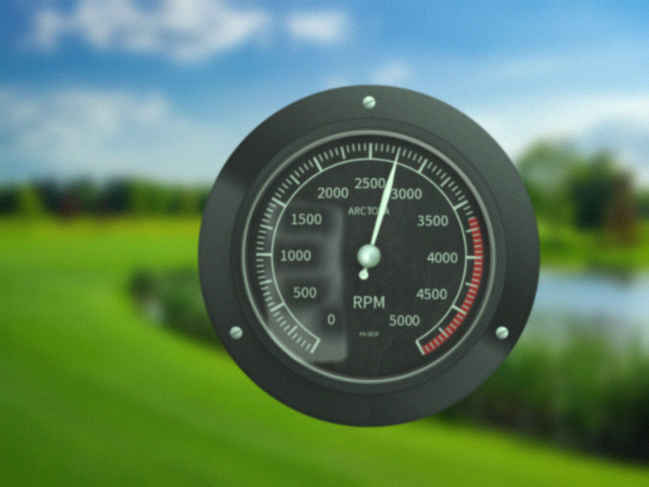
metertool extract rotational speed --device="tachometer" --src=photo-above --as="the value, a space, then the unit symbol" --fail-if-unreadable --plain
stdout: 2750 rpm
